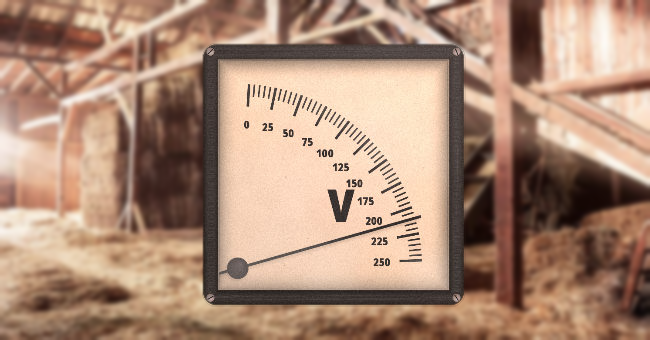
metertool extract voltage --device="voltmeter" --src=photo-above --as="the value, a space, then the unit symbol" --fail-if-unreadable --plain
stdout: 210 V
